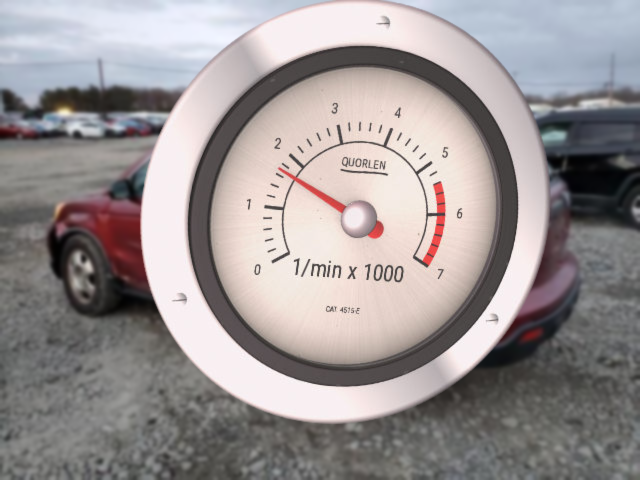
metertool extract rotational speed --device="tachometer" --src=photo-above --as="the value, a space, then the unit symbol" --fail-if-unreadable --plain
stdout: 1700 rpm
